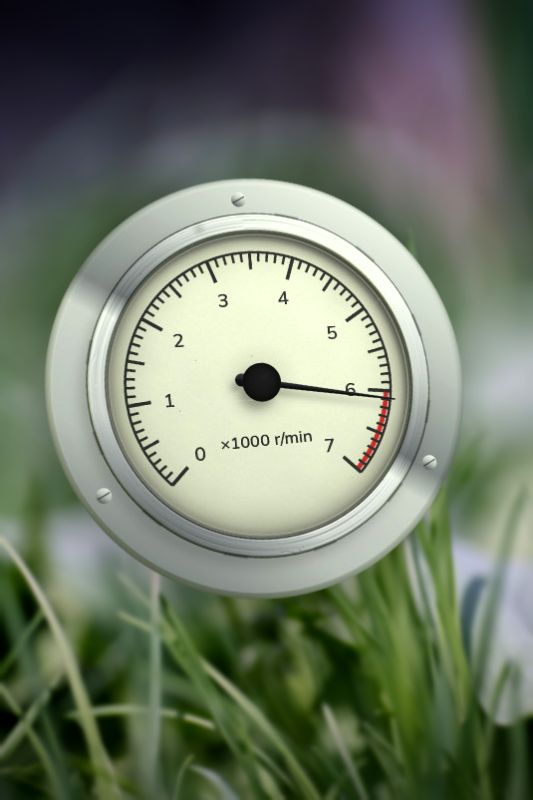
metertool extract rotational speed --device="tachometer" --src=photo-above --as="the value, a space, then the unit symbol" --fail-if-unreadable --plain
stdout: 6100 rpm
